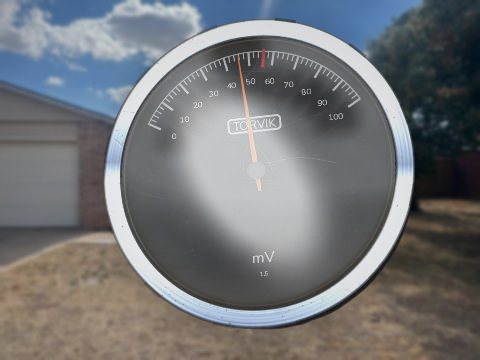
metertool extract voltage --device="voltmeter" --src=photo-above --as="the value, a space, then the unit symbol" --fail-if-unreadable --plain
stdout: 46 mV
